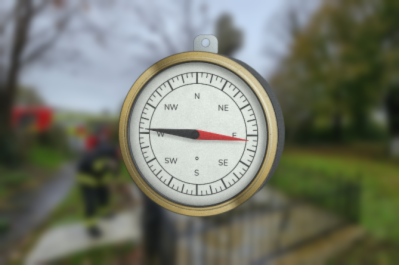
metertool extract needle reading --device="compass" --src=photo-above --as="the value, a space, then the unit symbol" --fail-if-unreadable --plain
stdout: 95 °
